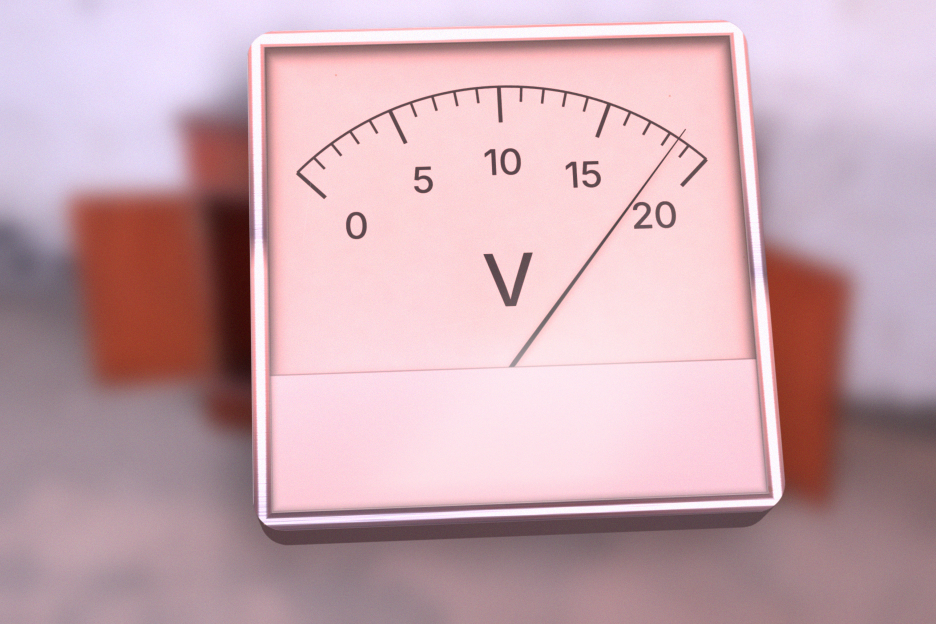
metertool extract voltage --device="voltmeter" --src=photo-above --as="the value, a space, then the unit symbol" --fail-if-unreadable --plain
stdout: 18.5 V
